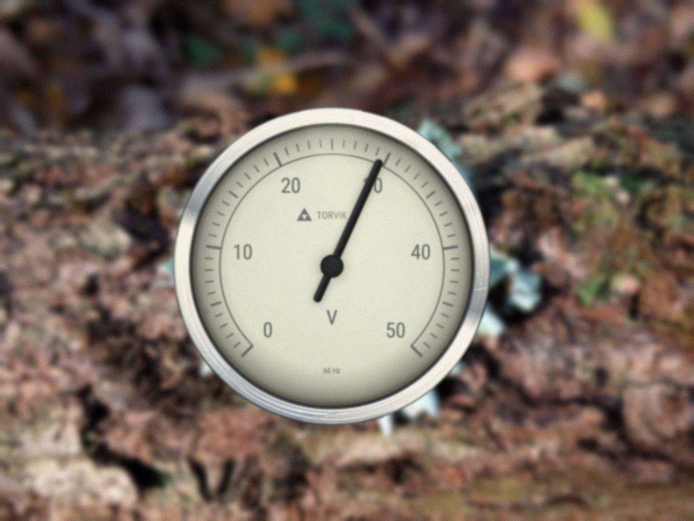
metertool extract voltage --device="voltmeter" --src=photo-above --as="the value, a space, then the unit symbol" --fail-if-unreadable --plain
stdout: 29.5 V
